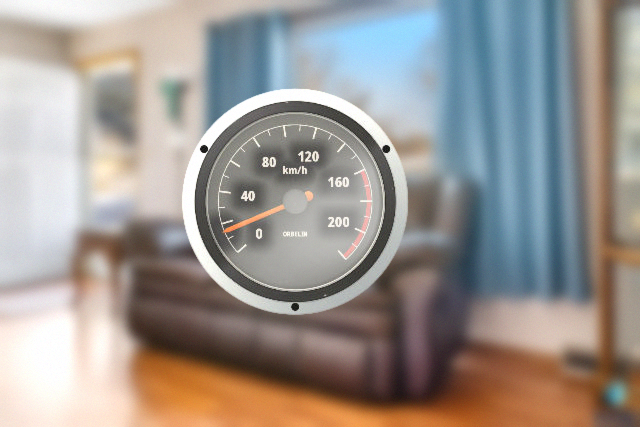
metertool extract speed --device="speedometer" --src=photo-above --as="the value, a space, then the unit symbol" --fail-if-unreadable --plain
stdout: 15 km/h
